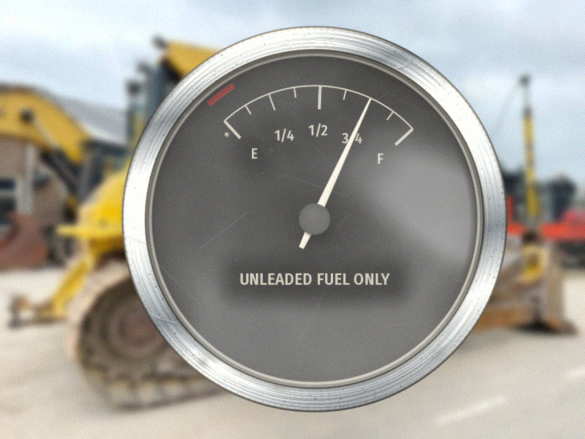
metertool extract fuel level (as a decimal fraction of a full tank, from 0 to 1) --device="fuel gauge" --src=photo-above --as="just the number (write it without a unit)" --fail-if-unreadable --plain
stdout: 0.75
